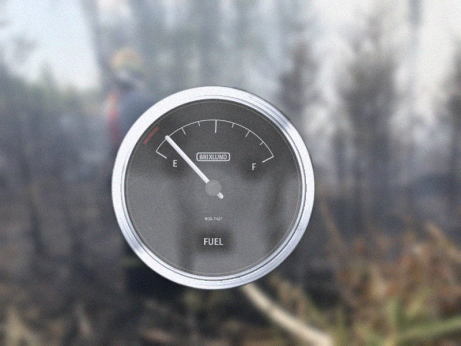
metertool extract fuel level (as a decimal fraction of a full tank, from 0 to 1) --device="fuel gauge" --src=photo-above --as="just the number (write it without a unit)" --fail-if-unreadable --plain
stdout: 0.125
